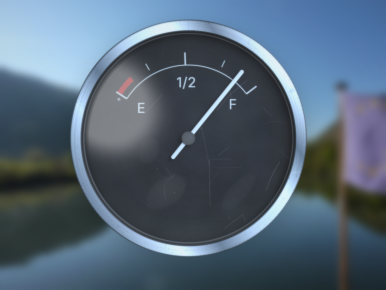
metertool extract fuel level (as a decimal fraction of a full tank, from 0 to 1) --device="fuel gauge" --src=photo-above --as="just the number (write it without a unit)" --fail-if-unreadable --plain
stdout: 0.875
